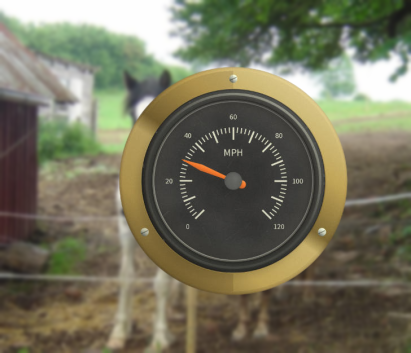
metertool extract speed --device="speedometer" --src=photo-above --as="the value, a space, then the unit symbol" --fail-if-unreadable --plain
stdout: 30 mph
